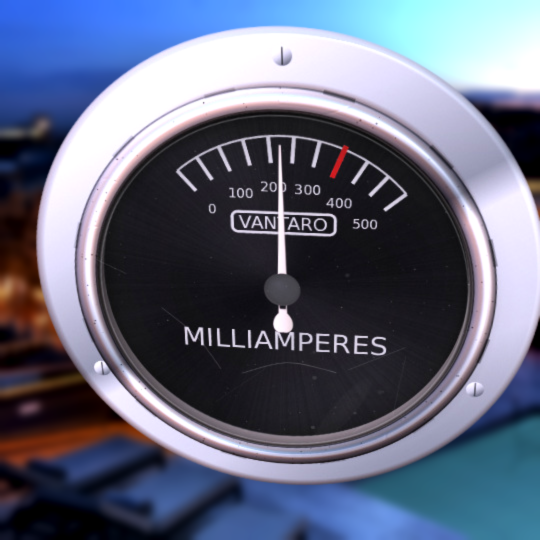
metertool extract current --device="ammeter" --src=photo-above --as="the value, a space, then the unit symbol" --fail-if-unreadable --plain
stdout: 225 mA
